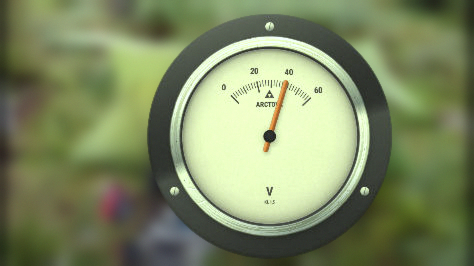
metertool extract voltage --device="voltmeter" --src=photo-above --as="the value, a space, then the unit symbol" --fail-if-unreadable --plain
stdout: 40 V
